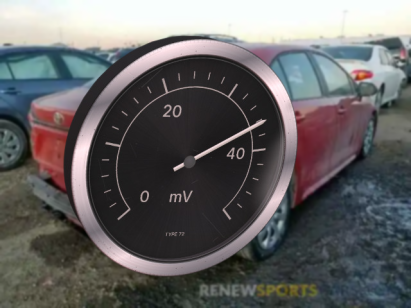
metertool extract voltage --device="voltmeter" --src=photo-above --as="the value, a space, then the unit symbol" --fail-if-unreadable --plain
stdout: 36 mV
